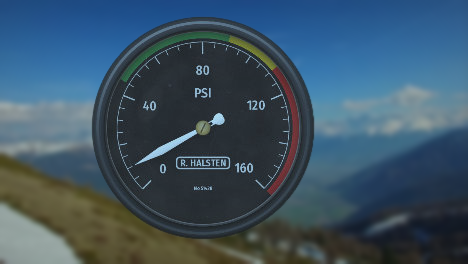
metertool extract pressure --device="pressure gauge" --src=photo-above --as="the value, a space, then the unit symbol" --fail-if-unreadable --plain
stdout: 10 psi
